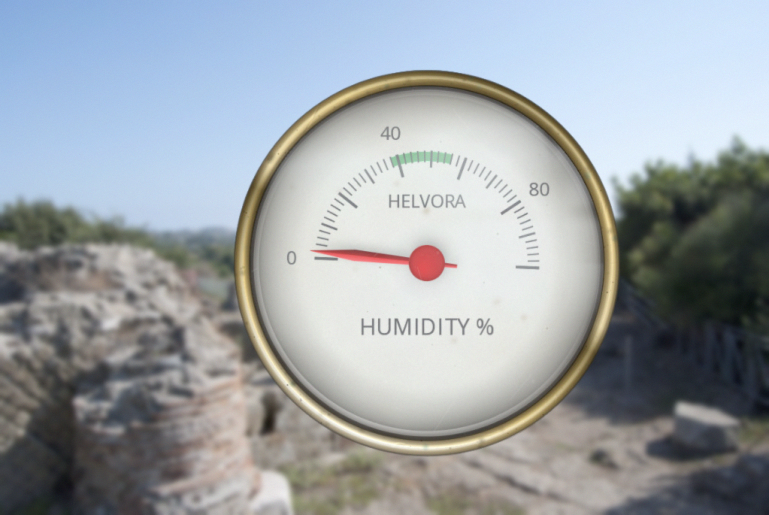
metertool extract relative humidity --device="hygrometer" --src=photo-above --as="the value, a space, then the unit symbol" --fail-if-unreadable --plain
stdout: 2 %
